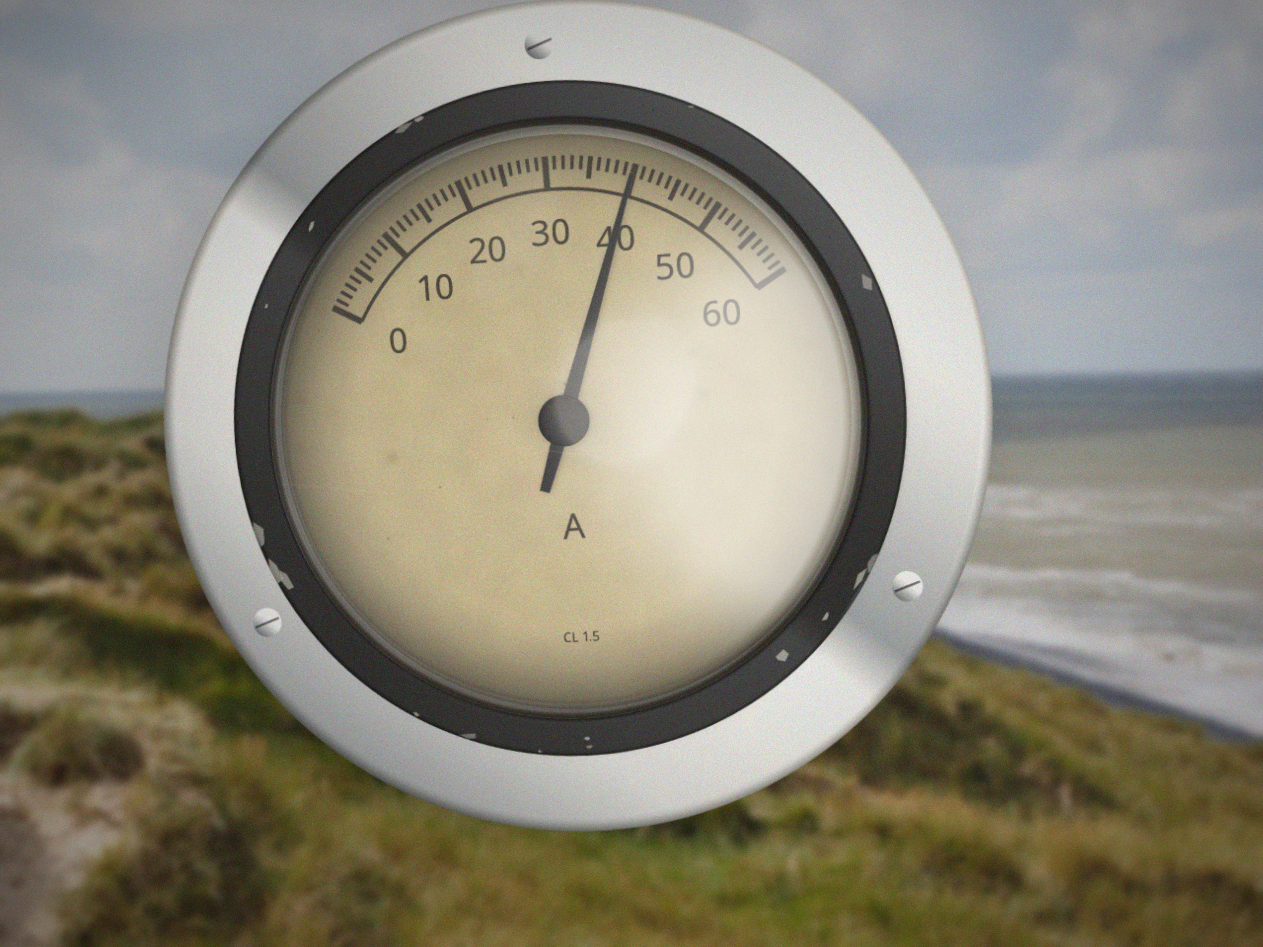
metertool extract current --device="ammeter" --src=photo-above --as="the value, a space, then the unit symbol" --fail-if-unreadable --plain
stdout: 40 A
